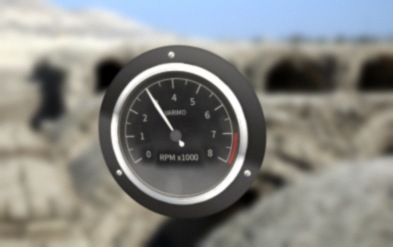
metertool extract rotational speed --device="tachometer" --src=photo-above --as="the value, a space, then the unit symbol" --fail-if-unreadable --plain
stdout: 3000 rpm
